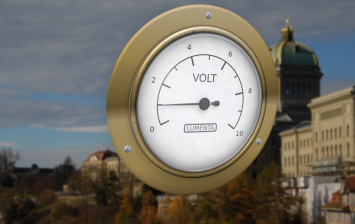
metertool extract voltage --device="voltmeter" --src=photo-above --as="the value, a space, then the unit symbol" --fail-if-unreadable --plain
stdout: 1 V
